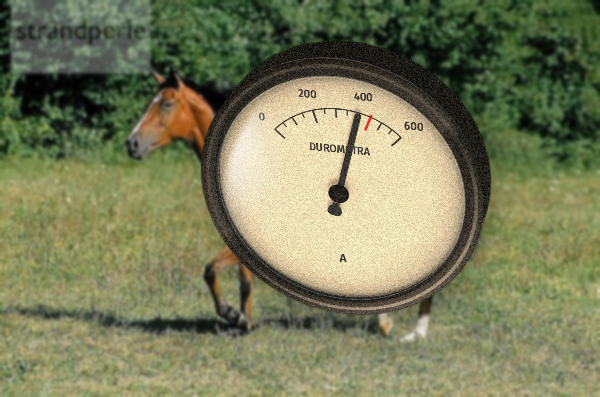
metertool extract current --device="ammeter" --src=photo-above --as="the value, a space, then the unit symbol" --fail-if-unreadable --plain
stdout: 400 A
